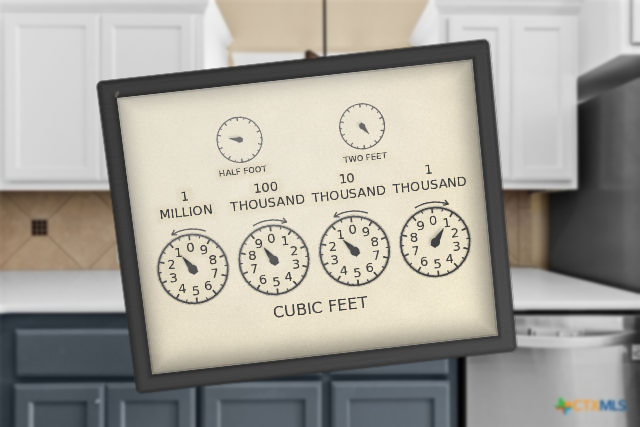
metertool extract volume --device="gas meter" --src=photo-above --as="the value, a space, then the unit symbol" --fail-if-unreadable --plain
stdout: 91100 ft³
